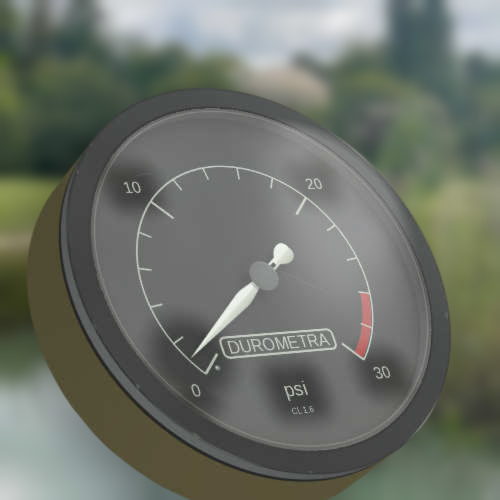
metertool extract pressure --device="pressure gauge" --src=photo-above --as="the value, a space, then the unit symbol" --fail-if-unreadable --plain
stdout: 1 psi
